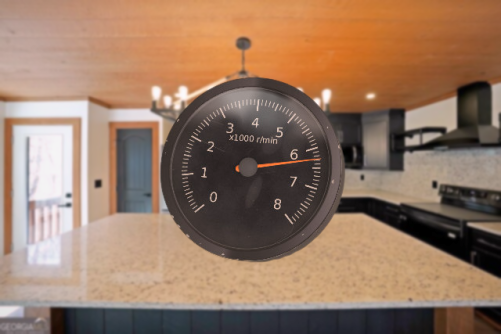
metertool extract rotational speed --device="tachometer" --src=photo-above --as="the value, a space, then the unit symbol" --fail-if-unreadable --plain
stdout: 6300 rpm
